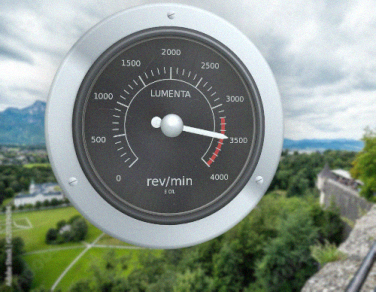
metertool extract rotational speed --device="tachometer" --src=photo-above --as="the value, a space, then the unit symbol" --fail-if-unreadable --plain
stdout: 3500 rpm
